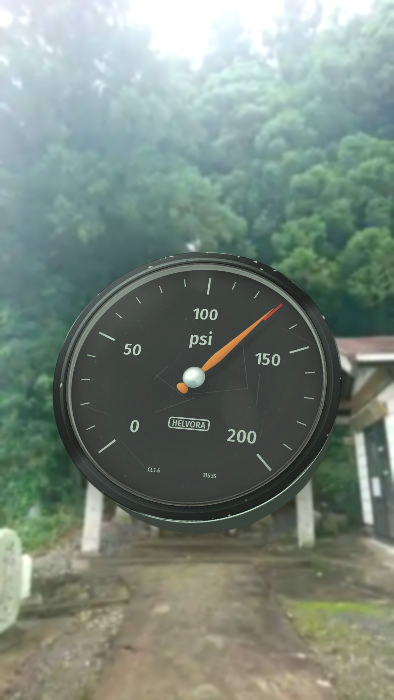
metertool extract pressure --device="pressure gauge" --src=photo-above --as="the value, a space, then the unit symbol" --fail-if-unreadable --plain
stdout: 130 psi
